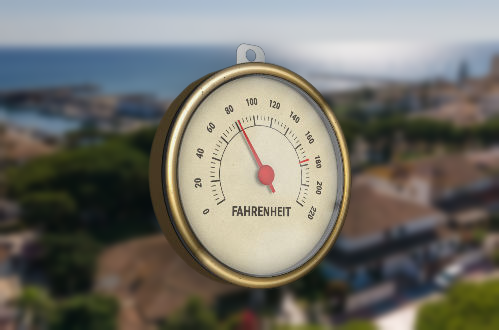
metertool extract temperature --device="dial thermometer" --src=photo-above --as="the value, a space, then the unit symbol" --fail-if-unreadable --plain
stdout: 80 °F
